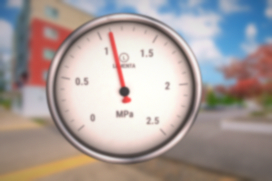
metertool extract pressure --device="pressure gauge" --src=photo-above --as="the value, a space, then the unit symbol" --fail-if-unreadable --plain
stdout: 1.1 MPa
